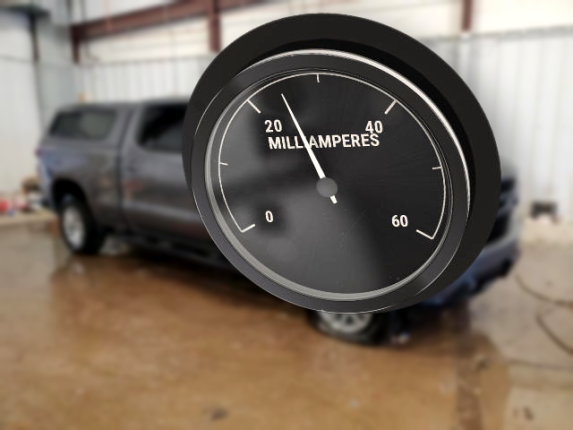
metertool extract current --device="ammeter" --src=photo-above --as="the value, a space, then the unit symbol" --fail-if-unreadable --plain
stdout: 25 mA
